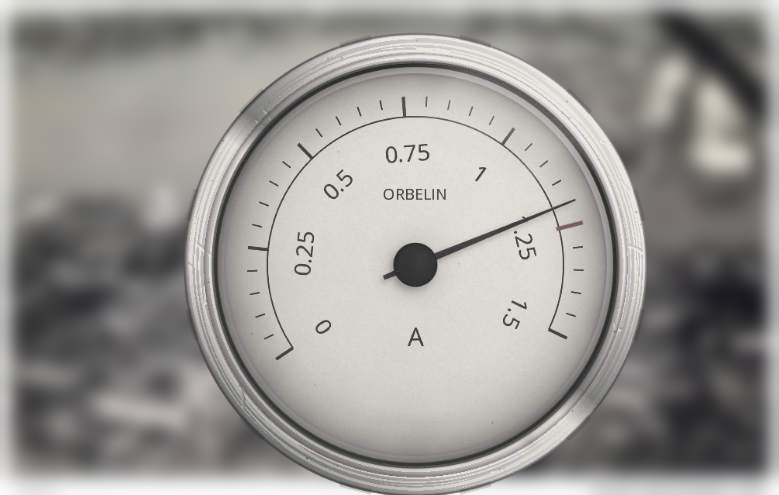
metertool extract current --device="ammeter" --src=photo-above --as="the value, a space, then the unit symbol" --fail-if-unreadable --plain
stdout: 1.2 A
